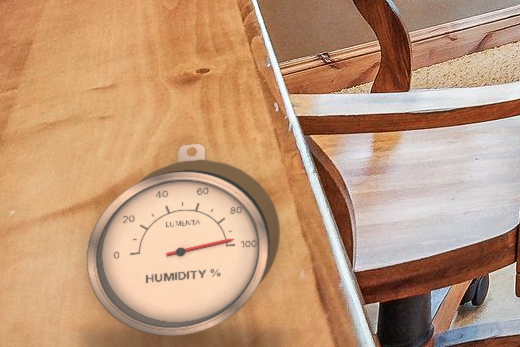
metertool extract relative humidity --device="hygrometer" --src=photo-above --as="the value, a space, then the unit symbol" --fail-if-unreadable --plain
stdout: 95 %
